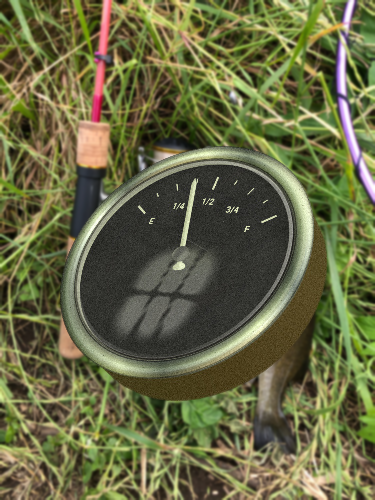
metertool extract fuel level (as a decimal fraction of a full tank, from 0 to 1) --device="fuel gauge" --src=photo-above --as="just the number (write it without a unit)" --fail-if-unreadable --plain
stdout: 0.375
